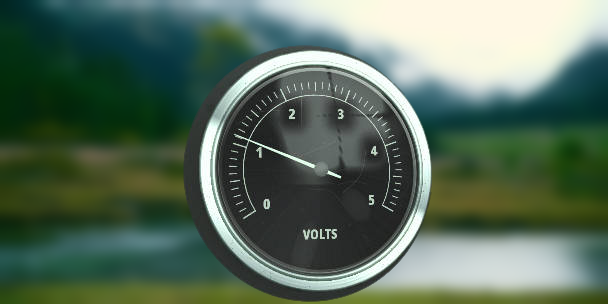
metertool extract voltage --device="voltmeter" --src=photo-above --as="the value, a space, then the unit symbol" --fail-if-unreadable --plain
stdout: 1.1 V
